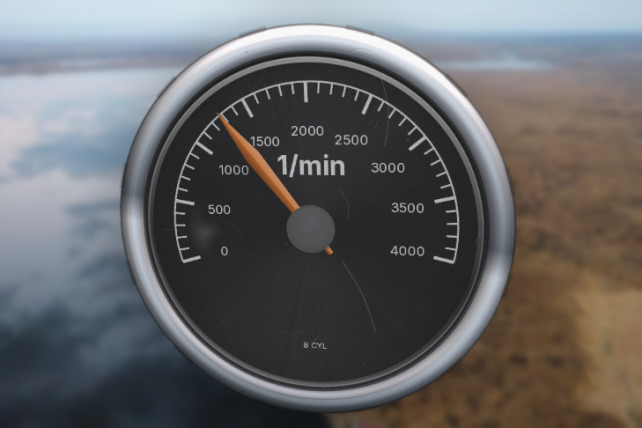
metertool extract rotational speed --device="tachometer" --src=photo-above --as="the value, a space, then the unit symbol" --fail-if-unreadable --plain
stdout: 1300 rpm
